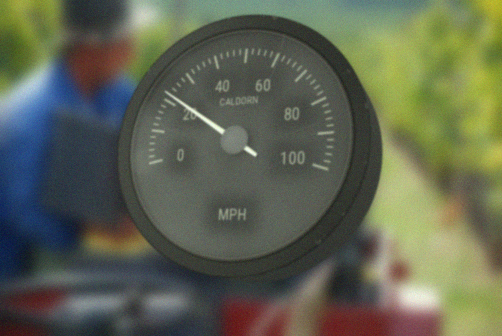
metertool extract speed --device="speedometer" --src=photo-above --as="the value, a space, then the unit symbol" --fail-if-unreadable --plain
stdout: 22 mph
